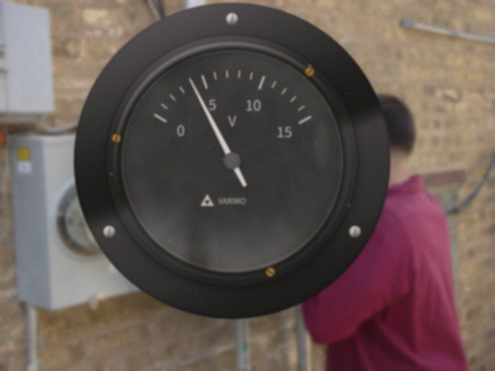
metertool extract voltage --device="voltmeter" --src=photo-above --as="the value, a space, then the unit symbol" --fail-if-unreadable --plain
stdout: 4 V
